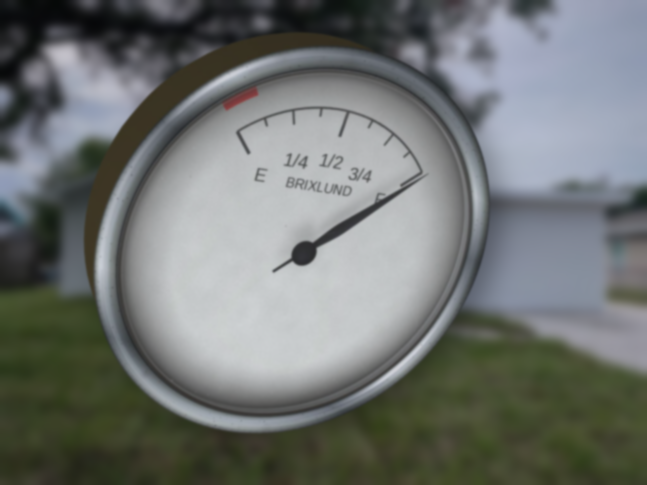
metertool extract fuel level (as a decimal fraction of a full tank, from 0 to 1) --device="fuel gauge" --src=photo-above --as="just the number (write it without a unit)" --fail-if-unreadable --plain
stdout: 1
